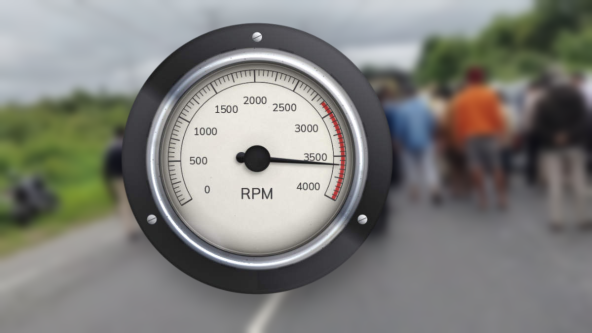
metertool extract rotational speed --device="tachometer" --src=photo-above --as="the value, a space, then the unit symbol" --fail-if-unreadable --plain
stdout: 3600 rpm
